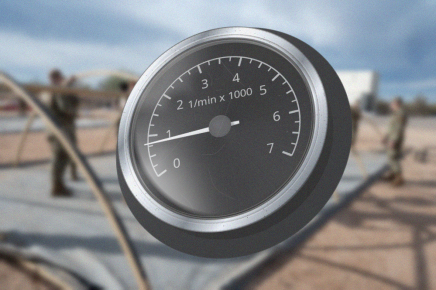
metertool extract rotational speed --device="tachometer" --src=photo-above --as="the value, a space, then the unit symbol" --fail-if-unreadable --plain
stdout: 750 rpm
